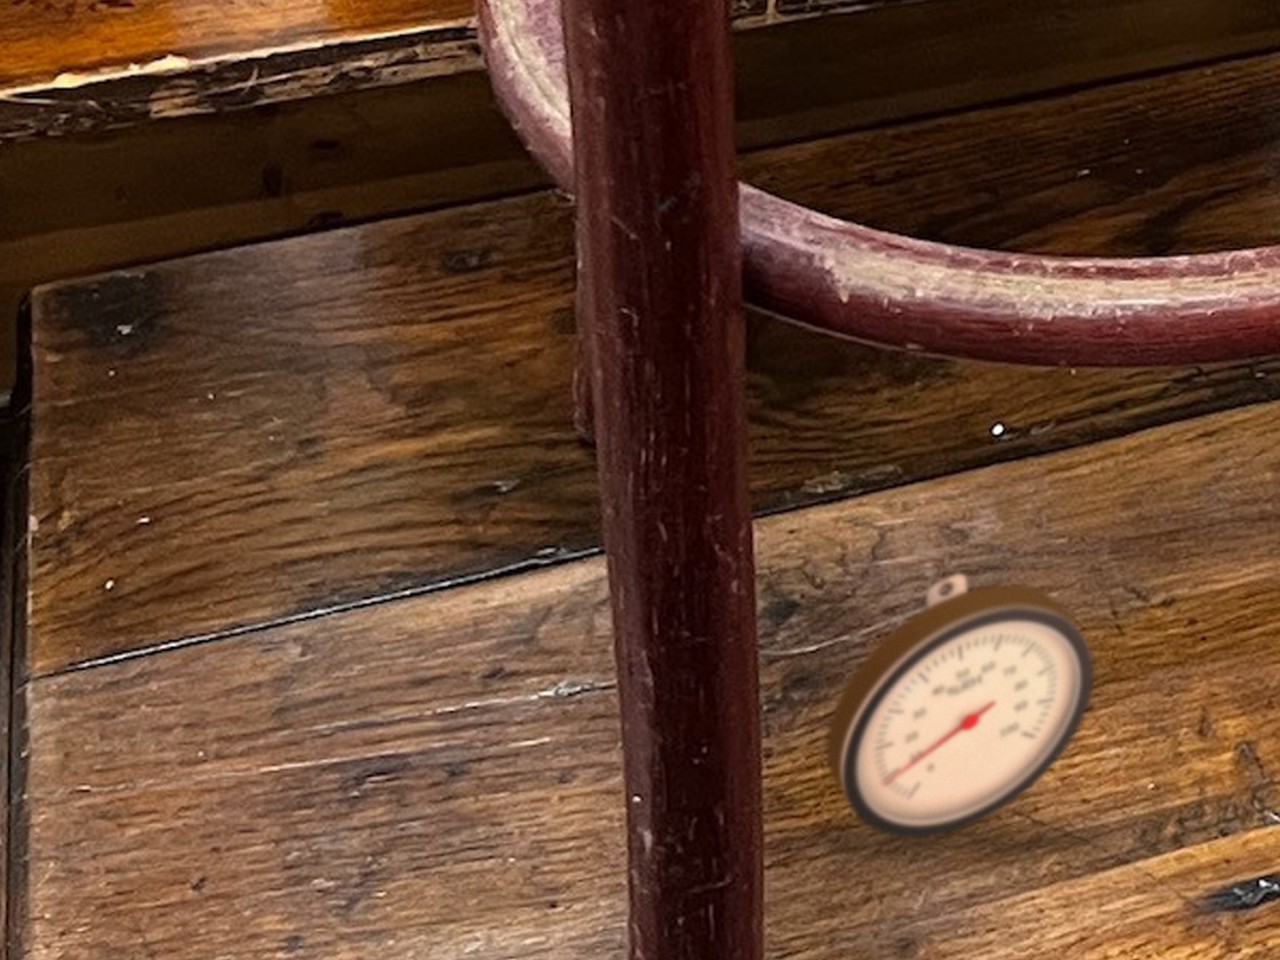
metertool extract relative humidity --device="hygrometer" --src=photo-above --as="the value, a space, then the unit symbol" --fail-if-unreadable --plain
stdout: 10 %
